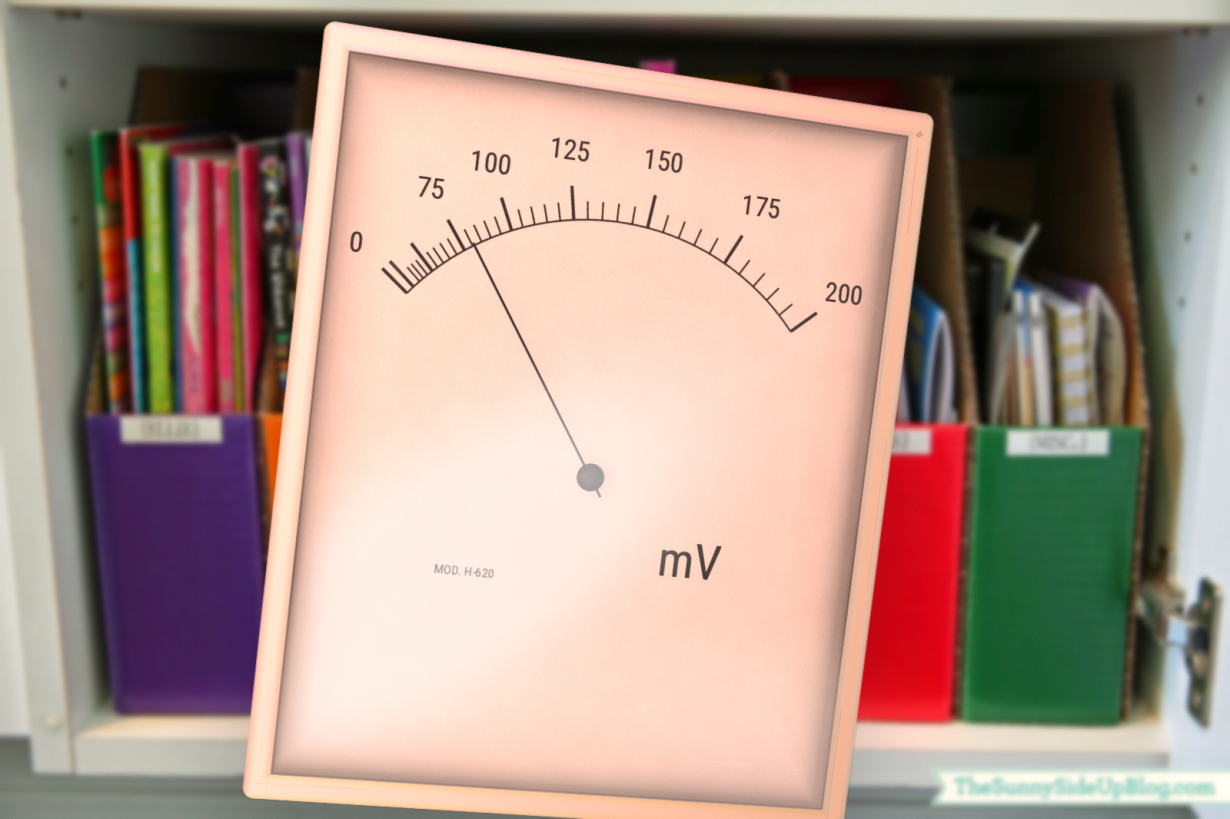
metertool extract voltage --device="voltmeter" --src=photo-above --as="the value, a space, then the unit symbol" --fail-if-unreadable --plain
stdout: 80 mV
